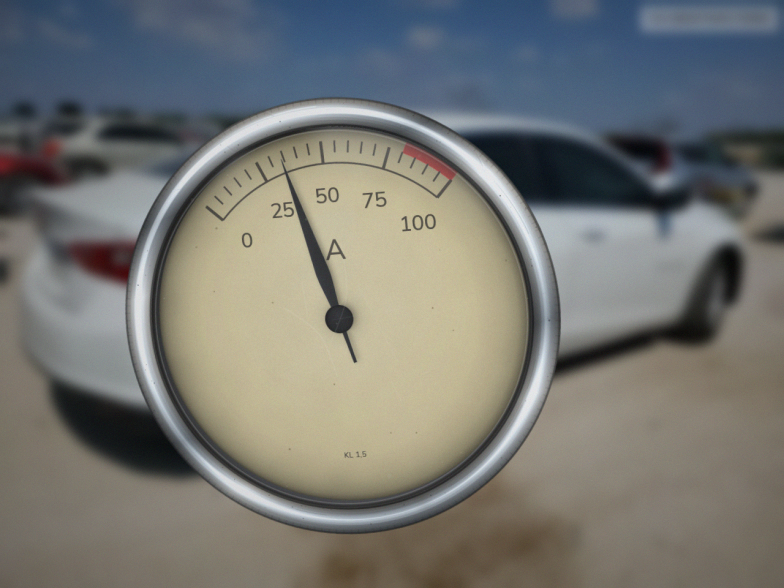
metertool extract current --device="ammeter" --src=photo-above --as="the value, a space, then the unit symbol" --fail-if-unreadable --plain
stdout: 35 A
